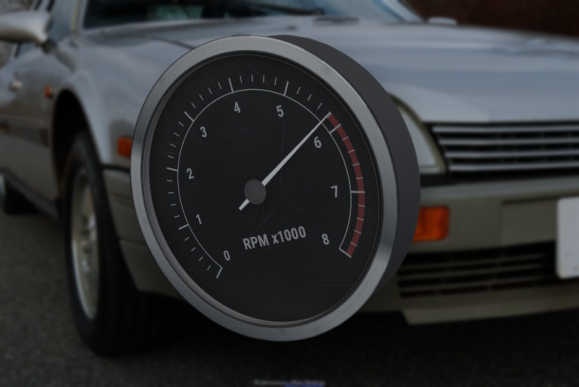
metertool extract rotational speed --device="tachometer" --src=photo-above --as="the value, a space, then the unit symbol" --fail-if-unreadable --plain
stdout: 5800 rpm
